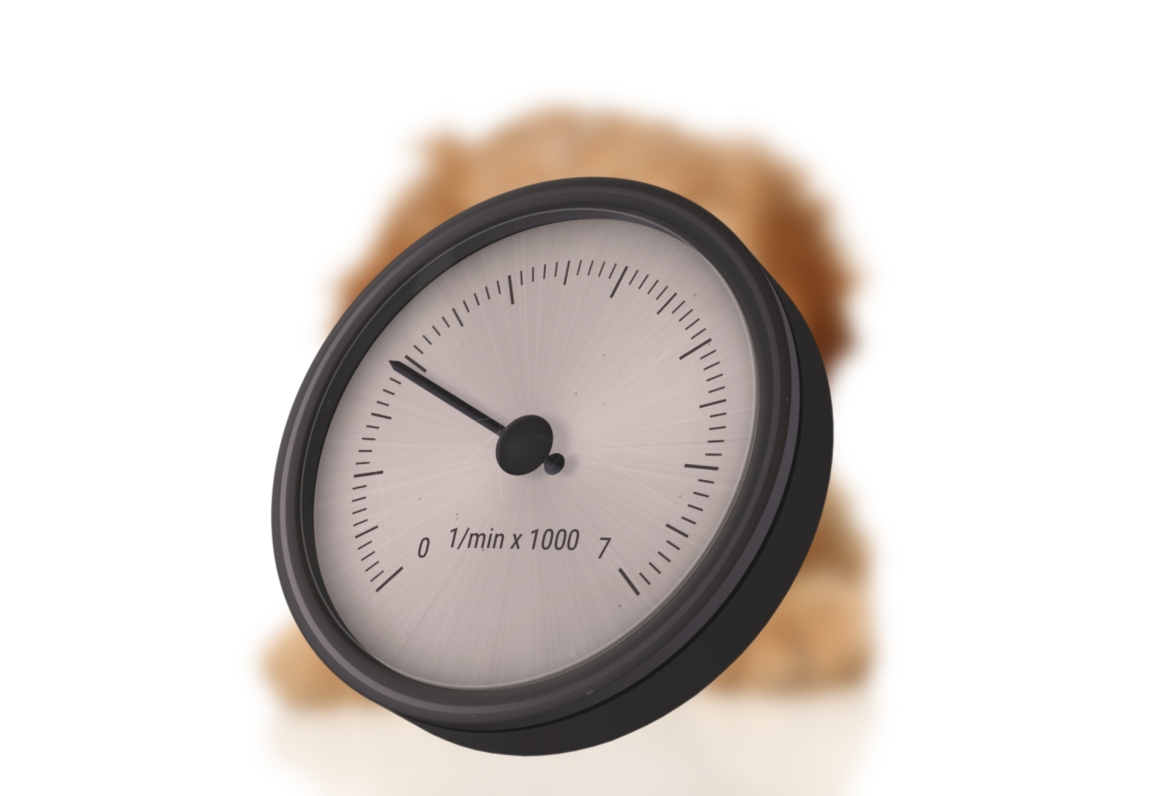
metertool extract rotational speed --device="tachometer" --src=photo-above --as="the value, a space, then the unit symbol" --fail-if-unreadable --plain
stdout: 1900 rpm
